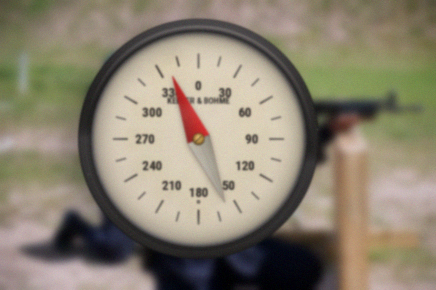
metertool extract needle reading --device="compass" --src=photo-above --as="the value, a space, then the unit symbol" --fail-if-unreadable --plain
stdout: 337.5 °
